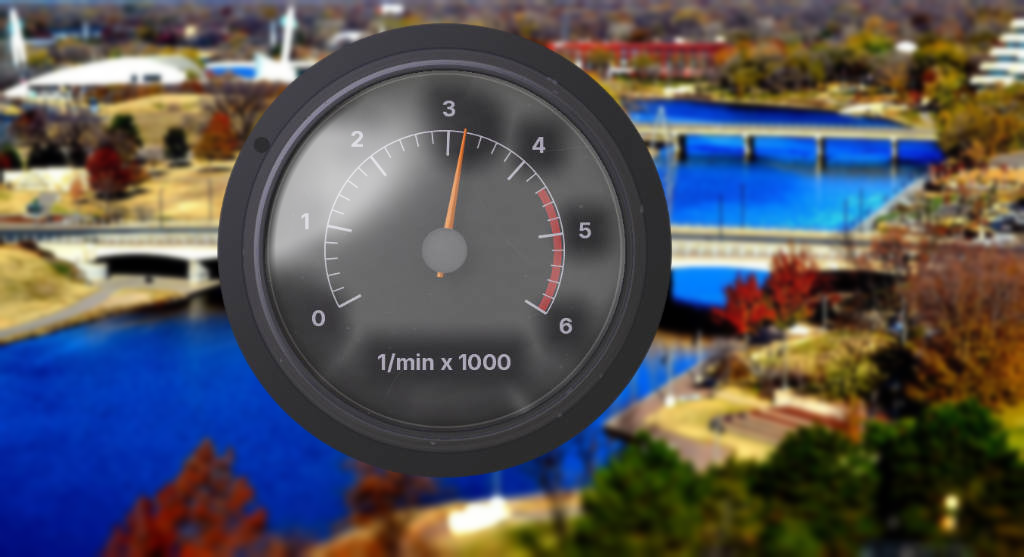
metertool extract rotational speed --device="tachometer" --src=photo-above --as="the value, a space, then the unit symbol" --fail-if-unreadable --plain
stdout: 3200 rpm
